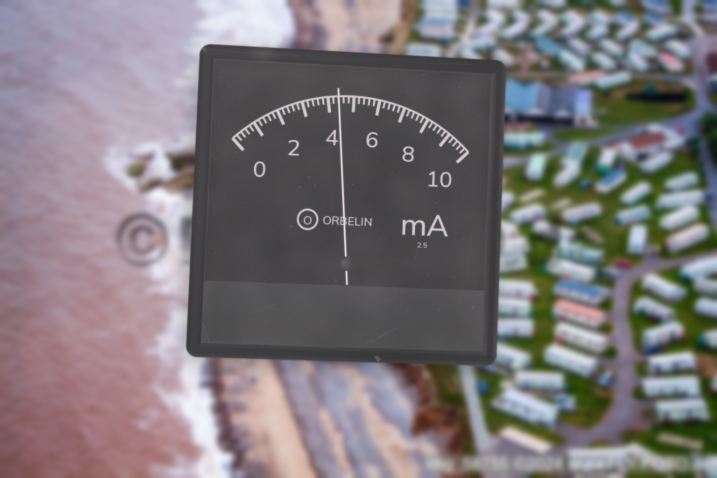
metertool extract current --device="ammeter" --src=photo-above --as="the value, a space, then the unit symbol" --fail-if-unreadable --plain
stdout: 4.4 mA
